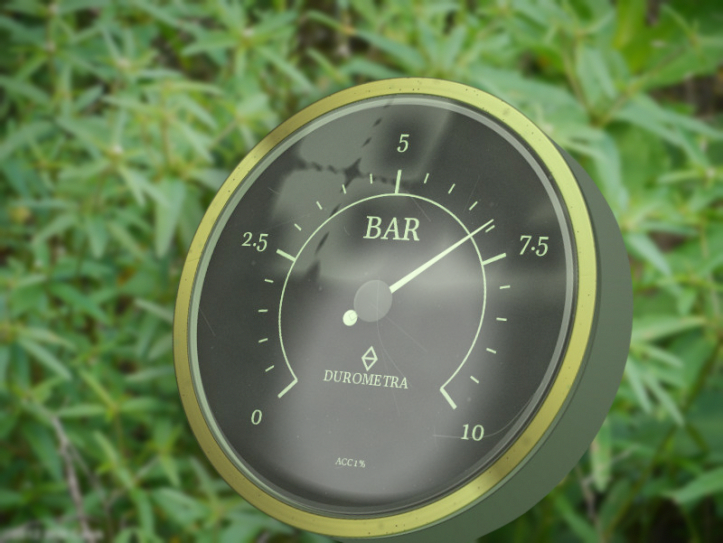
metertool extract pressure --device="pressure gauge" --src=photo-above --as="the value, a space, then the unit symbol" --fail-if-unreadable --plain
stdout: 7 bar
